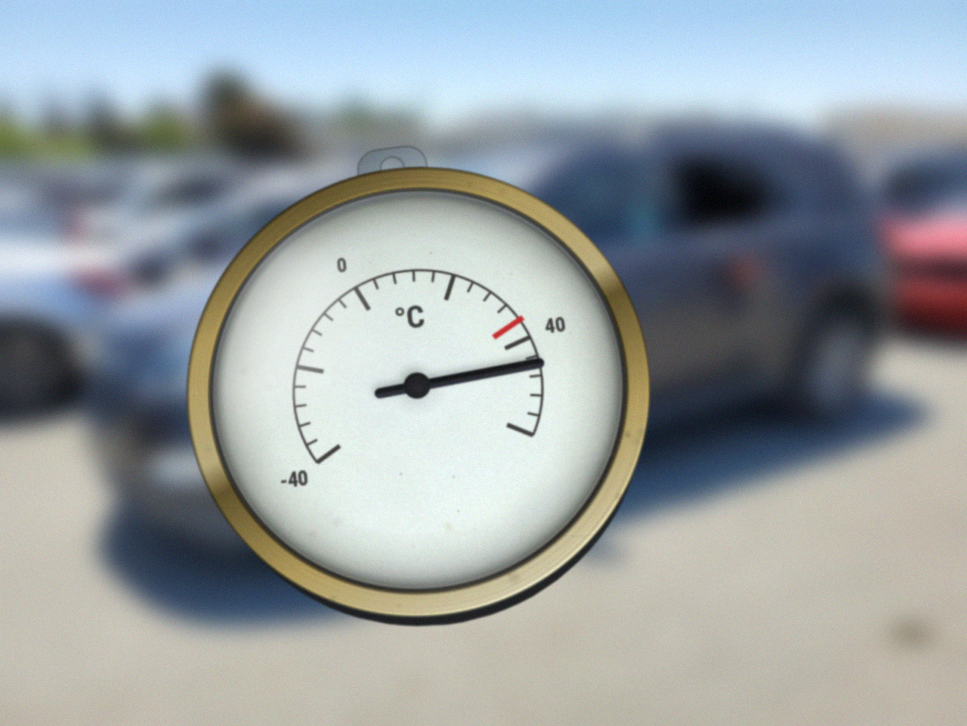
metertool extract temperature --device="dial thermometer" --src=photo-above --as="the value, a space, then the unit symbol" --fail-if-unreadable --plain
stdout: 46 °C
